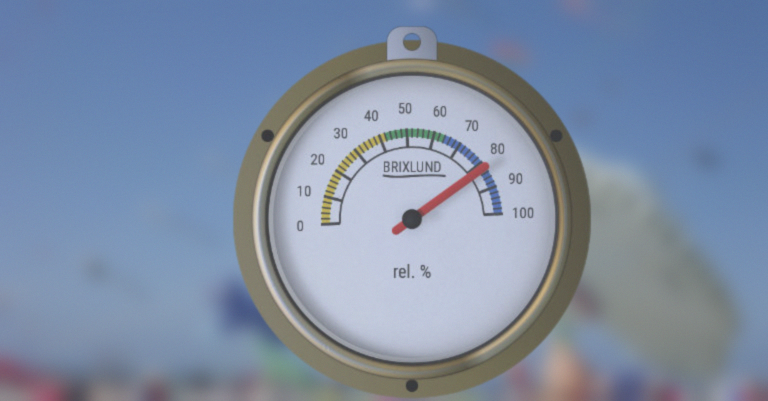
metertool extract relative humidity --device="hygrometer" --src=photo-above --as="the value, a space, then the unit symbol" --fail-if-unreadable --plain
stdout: 82 %
